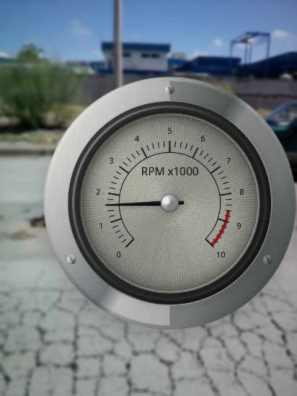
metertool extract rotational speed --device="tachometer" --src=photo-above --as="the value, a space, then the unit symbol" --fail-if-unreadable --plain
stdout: 1600 rpm
